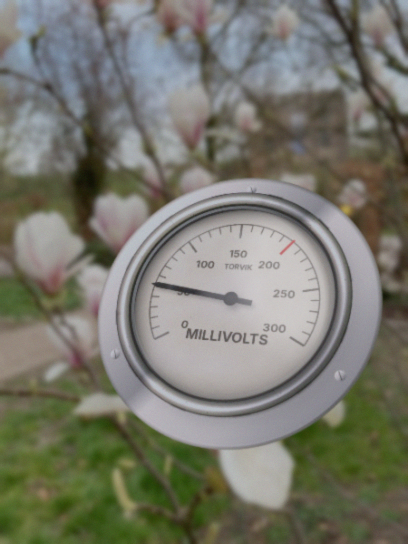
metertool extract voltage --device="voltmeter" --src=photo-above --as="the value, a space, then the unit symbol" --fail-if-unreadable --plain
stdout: 50 mV
